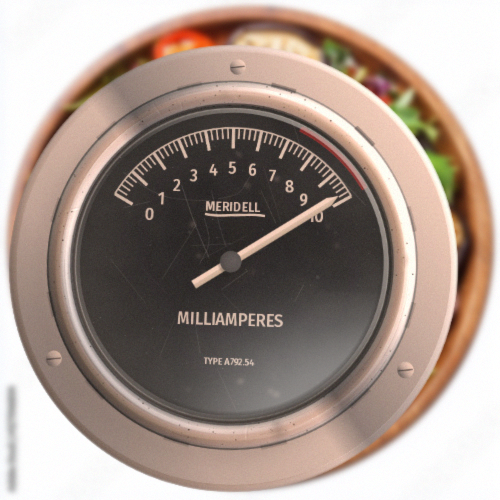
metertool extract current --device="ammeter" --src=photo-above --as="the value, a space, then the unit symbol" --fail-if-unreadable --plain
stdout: 9.8 mA
